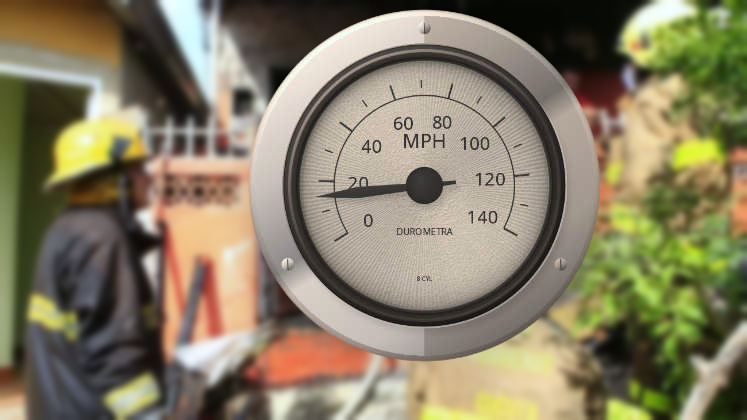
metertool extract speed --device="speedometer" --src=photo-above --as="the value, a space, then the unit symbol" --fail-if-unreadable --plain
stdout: 15 mph
